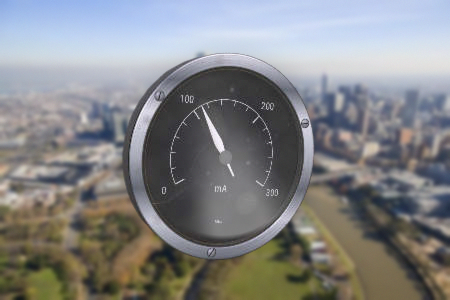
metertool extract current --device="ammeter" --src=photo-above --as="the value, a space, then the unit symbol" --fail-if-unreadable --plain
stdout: 110 mA
